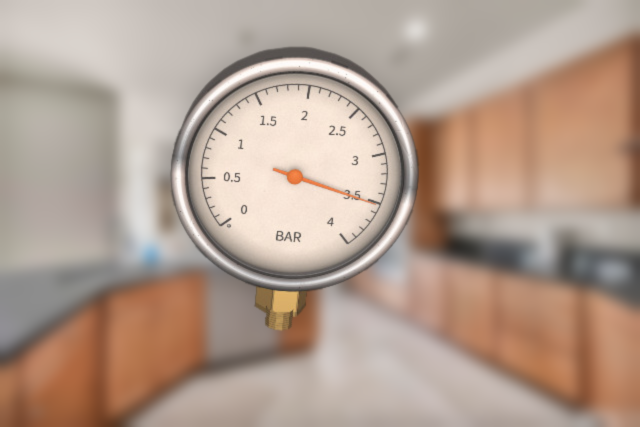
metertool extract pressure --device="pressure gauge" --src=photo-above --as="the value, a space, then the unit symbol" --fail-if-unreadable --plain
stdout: 3.5 bar
